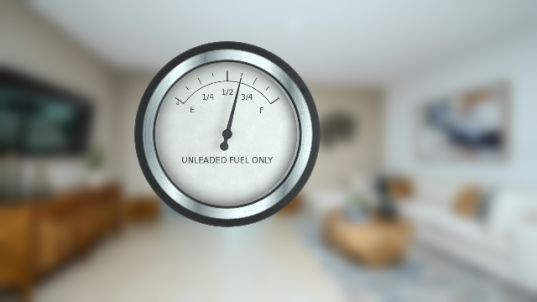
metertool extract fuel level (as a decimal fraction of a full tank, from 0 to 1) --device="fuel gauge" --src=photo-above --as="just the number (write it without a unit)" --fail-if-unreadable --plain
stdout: 0.625
